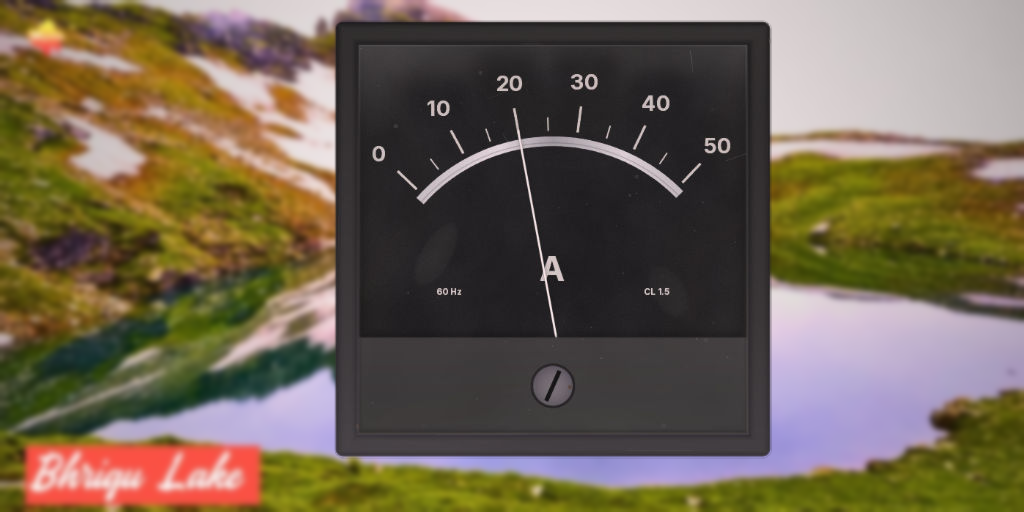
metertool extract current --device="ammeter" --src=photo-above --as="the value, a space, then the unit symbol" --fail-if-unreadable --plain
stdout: 20 A
